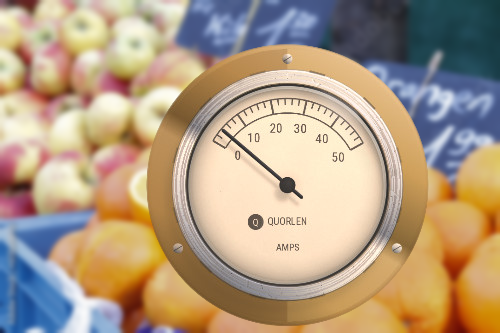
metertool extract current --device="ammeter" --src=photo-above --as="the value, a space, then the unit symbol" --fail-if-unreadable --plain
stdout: 4 A
